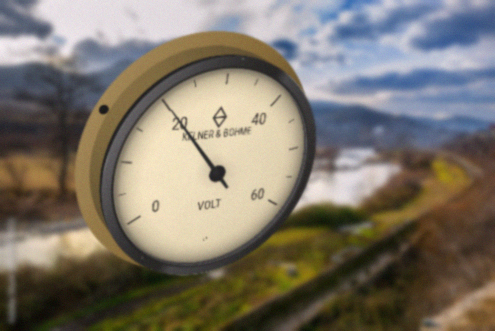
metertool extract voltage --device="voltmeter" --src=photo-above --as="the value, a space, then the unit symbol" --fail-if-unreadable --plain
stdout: 20 V
